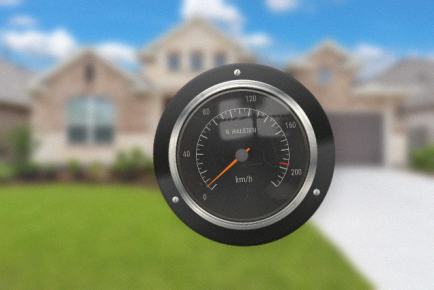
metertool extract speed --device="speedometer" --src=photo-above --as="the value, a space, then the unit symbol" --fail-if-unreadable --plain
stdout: 5 km/h
